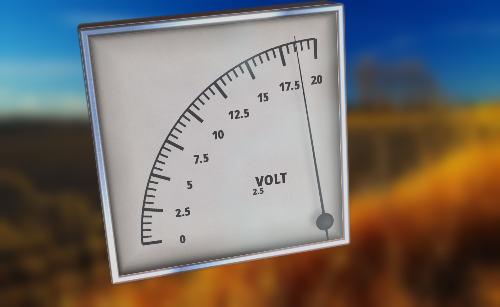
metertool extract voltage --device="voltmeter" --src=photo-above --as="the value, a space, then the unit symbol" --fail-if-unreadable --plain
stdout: 18.5 V
